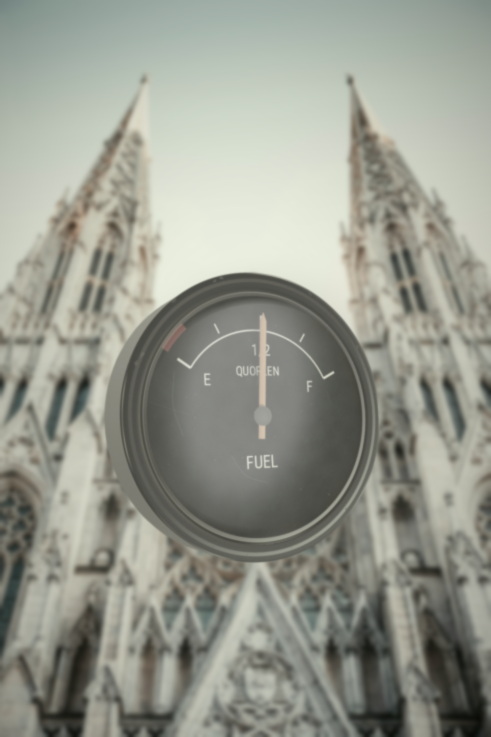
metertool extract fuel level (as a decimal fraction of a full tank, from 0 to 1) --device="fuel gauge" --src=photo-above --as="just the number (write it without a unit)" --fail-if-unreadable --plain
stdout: 0.5
